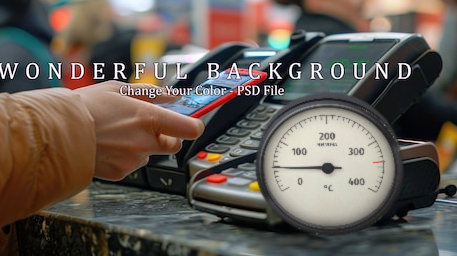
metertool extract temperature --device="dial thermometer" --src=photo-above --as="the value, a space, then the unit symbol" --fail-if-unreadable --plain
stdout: 50 °C
